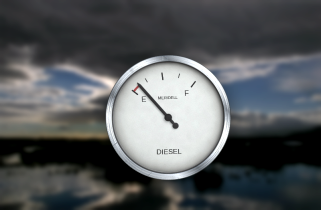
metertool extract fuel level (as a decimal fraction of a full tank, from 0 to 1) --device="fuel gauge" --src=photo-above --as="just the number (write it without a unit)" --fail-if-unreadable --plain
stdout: 0.125
